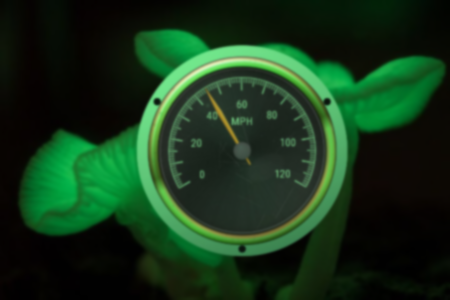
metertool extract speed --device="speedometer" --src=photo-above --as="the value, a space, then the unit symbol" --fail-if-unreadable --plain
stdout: 45 mph
